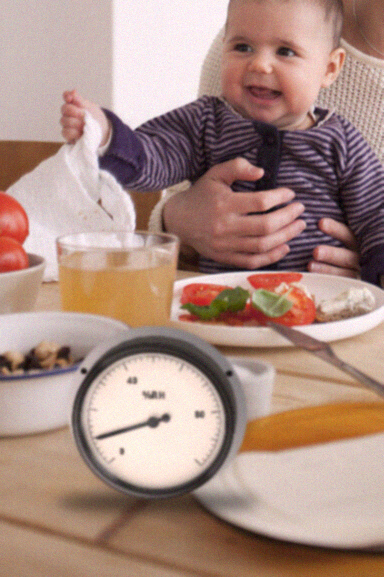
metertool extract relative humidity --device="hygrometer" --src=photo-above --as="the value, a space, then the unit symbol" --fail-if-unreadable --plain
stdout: 10 %
